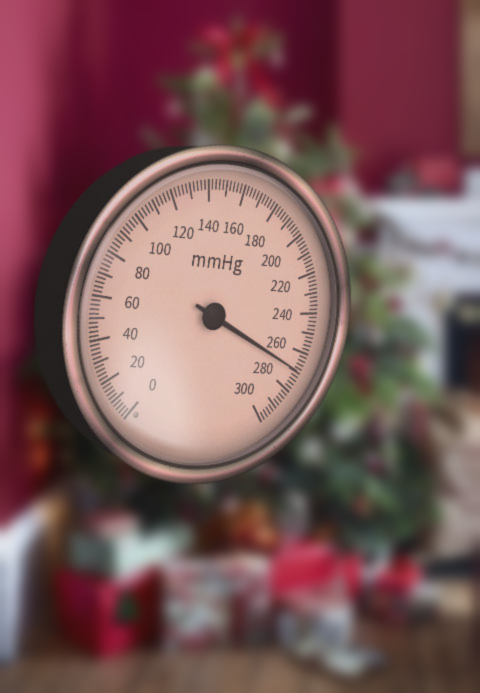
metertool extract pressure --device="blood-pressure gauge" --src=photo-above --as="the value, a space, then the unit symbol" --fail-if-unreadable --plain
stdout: 270 mmHg
